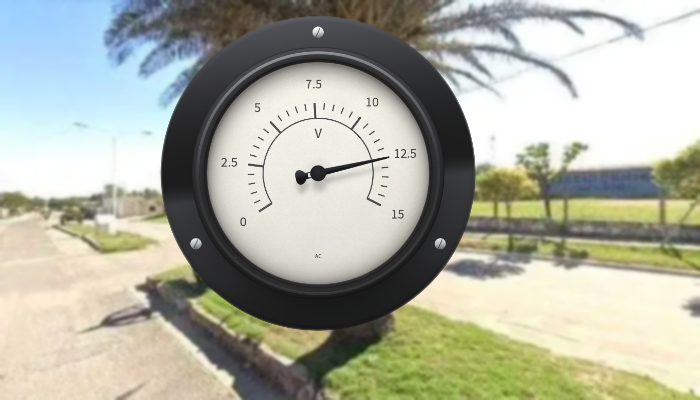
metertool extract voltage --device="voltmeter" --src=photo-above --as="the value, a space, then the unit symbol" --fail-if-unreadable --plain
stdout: 12.5 V
